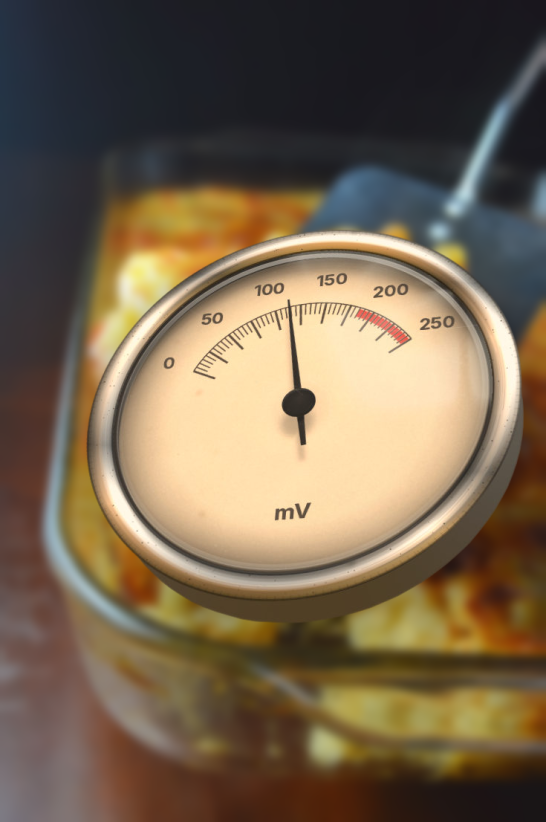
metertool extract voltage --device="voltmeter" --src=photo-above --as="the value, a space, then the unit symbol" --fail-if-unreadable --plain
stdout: 115 mV
